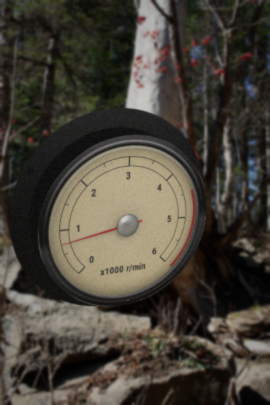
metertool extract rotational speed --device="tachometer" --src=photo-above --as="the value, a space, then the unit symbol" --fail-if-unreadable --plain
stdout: 750 rpm
